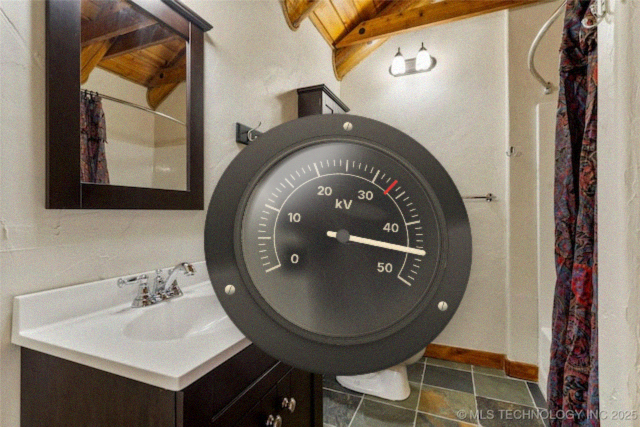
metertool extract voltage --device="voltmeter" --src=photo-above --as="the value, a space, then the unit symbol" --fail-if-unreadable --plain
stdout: 45 kV
